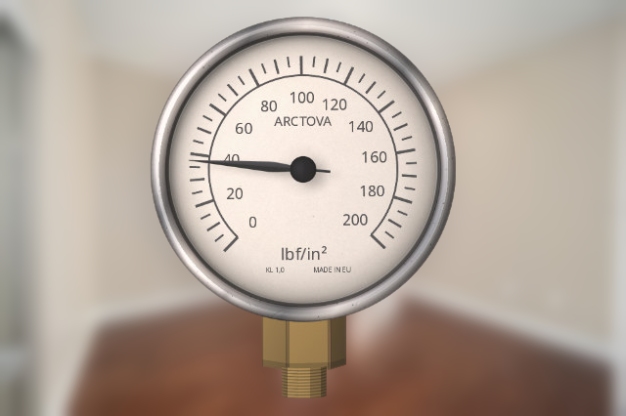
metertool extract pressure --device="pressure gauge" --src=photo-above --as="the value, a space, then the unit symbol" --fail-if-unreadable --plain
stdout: 37.5 psi
